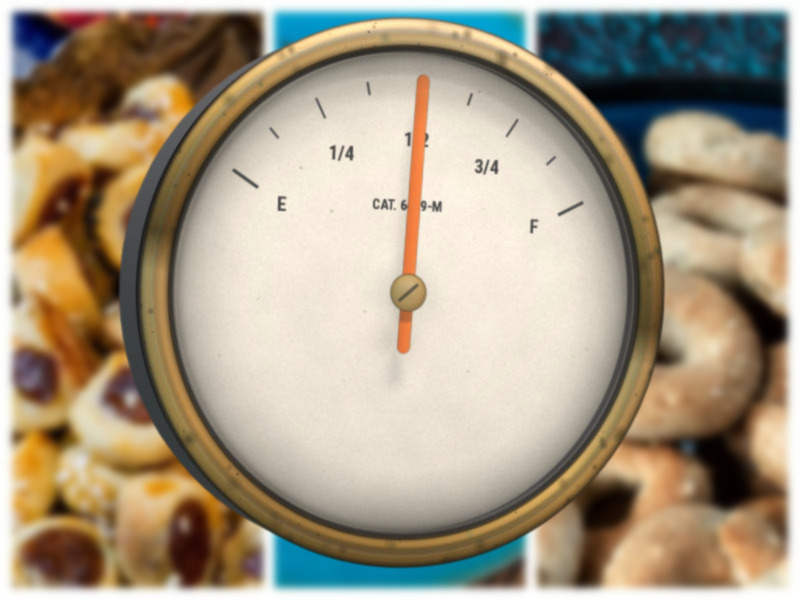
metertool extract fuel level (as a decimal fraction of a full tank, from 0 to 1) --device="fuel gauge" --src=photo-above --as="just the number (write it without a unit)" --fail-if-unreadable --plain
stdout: 0.5
